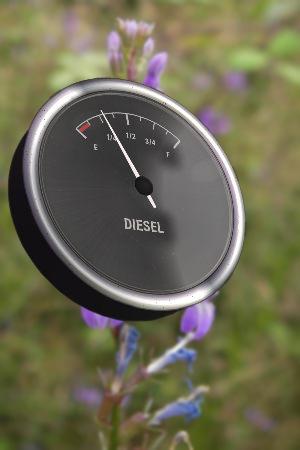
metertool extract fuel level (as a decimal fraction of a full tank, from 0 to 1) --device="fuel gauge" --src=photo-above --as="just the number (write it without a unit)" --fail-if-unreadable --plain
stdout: 0.25
